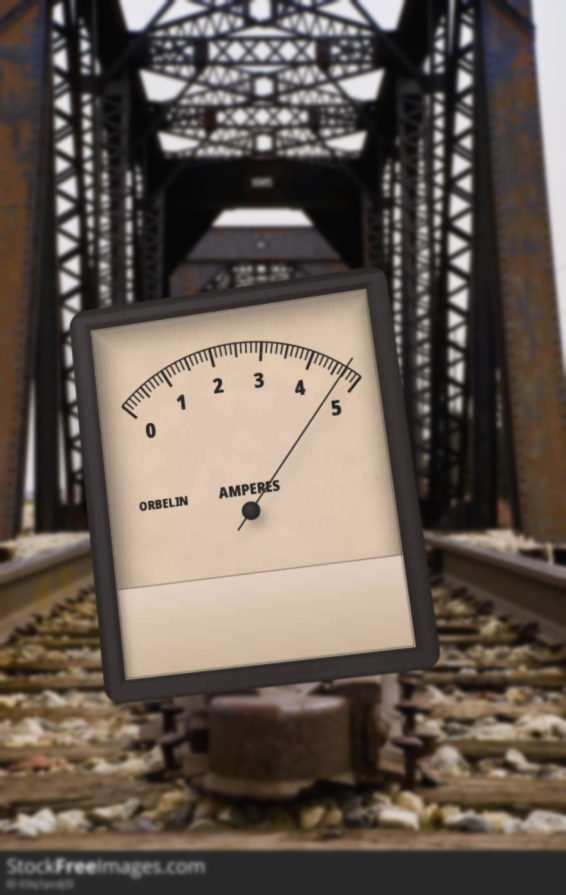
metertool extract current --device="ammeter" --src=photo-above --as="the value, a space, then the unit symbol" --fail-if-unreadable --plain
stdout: 4.7 A
